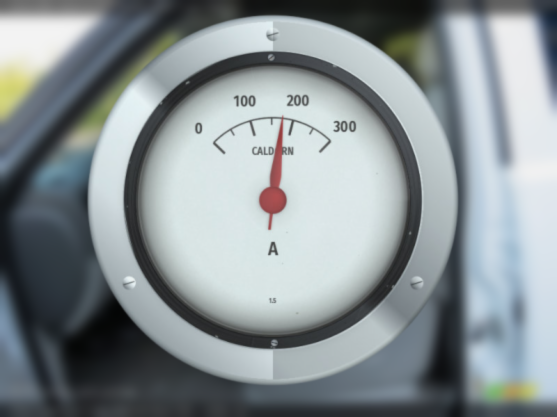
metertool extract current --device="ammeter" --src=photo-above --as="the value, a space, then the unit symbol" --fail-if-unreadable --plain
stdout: 175 A
